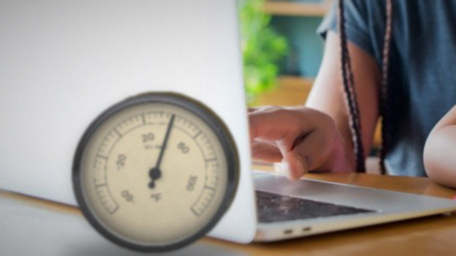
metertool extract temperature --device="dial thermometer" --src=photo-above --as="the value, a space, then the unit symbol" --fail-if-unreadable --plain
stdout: 40 °F
